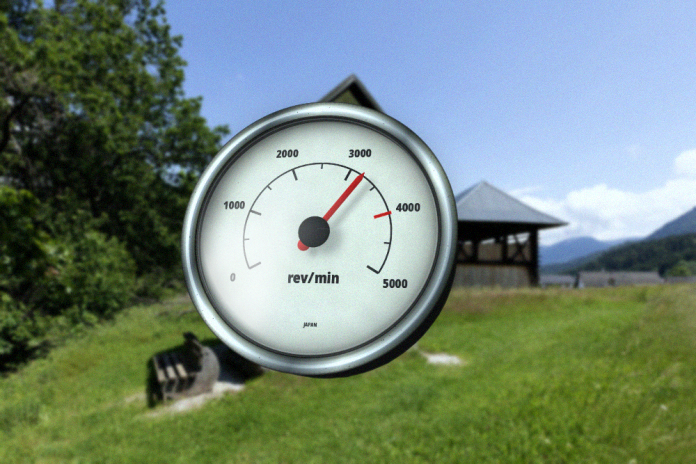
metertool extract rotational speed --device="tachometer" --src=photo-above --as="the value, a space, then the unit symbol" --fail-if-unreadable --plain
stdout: 3250 rpm
